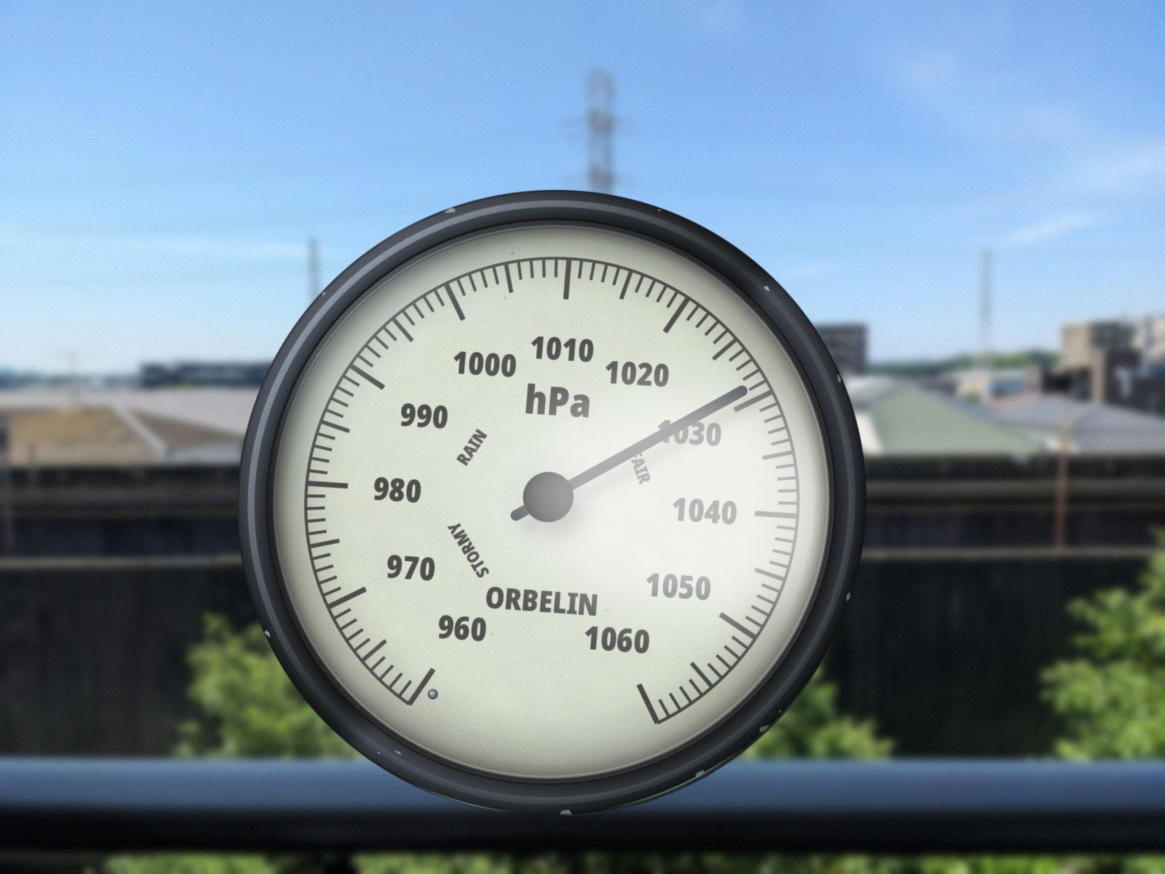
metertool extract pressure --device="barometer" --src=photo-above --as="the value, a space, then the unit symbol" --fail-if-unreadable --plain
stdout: 1029 hPa
